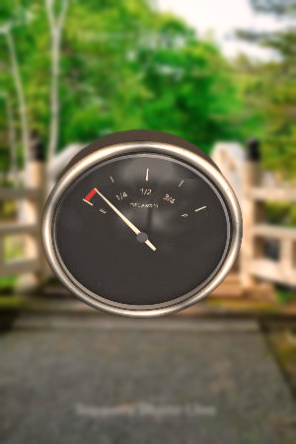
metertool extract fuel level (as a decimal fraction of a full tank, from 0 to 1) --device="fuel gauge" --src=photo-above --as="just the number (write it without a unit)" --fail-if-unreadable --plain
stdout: 0.125
